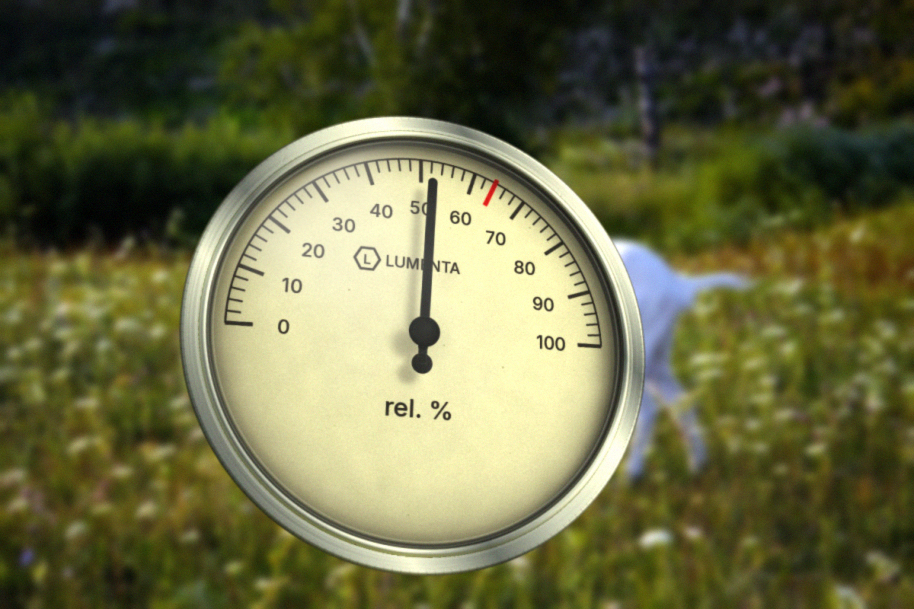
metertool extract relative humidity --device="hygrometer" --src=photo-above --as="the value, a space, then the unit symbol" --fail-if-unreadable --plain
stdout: 52 %
